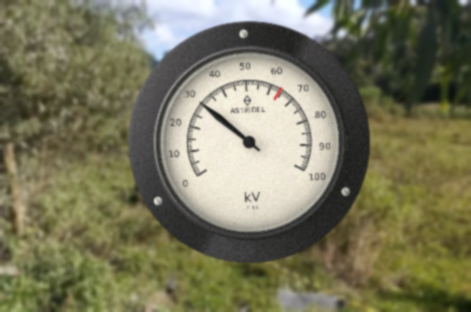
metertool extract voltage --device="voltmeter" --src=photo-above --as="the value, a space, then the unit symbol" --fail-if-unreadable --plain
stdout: 30 kV
